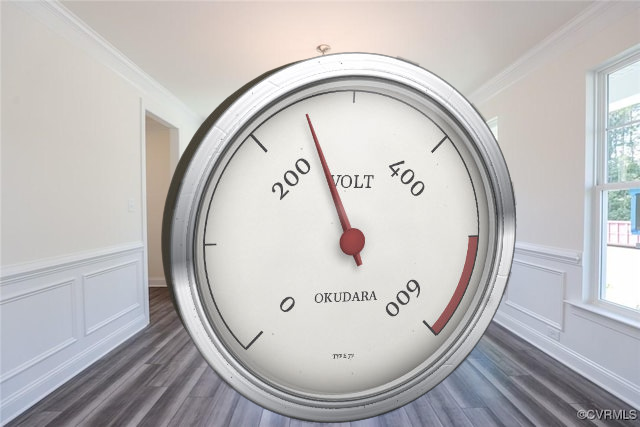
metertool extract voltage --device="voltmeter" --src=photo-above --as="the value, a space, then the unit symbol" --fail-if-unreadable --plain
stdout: 250 V
